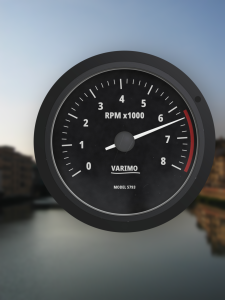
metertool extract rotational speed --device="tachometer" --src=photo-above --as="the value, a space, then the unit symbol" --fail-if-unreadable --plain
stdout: 6400 rpm
